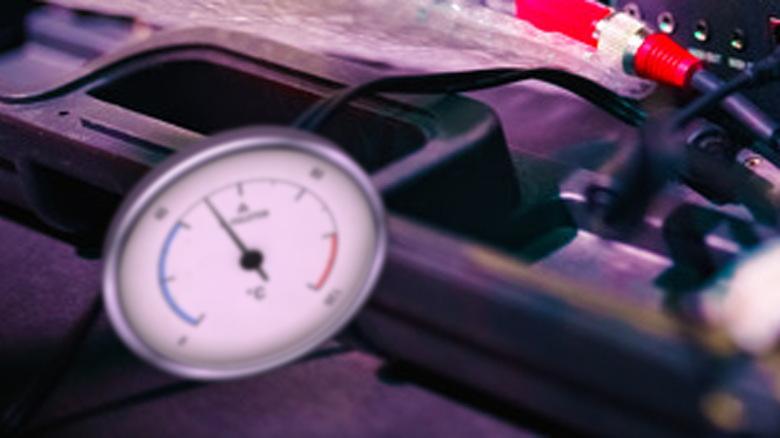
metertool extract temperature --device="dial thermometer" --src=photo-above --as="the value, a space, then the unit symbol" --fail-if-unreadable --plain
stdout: 50 °C
